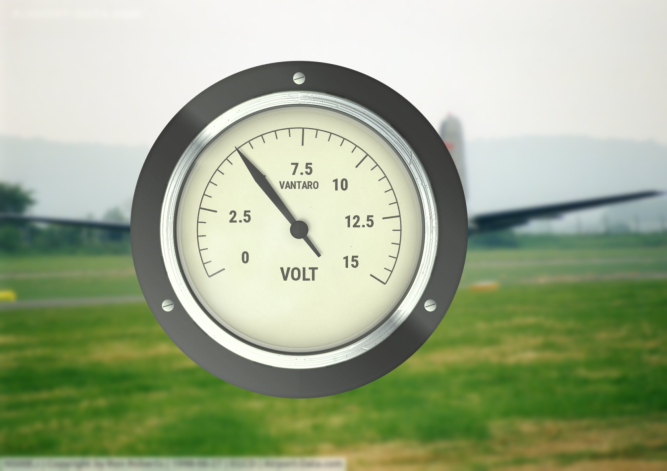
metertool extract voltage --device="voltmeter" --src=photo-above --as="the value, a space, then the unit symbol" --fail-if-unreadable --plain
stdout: 5 V
